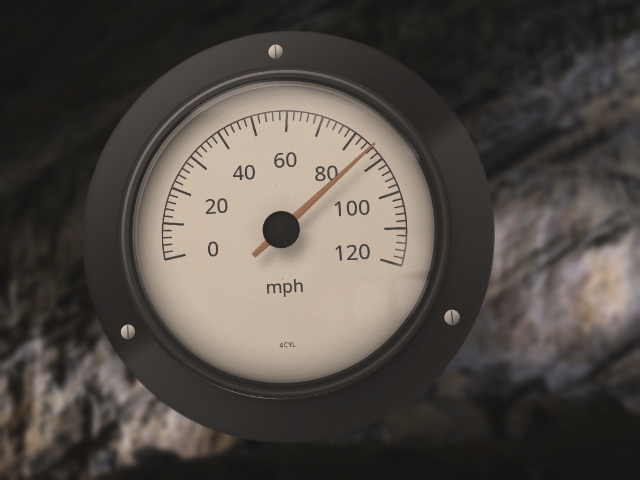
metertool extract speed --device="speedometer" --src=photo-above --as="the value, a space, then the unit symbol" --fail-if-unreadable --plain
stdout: 86 mph
